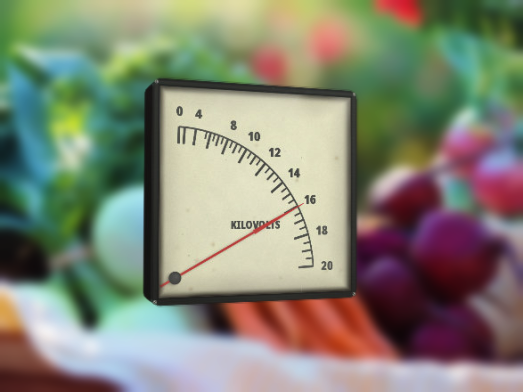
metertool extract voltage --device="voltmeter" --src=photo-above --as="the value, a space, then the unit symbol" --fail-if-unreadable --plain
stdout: 16 kV
